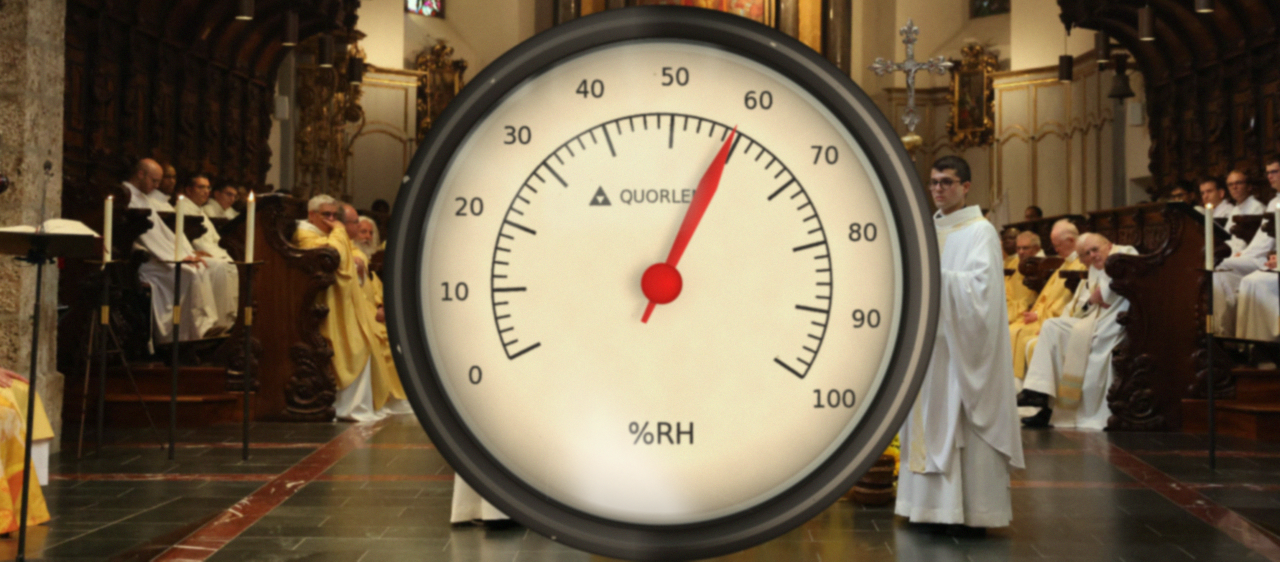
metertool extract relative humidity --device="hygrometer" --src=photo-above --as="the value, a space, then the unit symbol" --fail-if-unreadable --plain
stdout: 59 %
